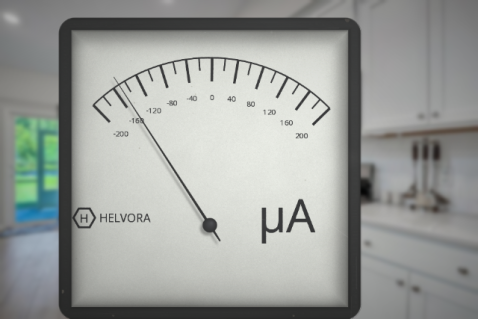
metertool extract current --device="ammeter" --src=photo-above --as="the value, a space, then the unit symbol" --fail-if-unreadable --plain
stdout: -150 µA
